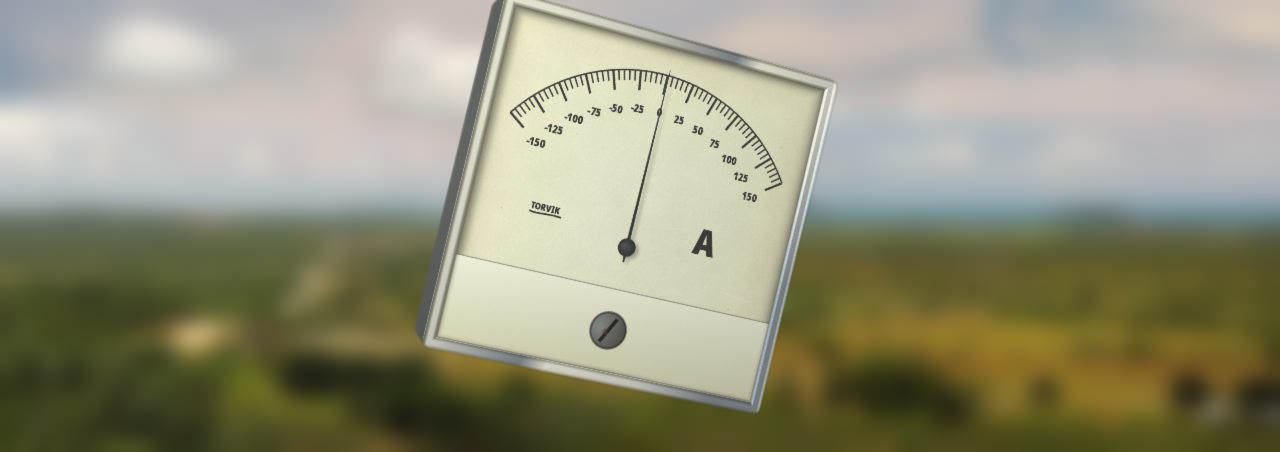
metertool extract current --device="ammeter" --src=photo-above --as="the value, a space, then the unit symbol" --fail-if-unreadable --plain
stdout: 0 A
